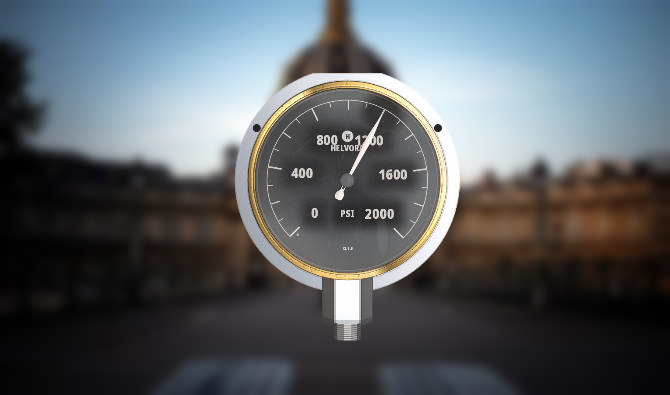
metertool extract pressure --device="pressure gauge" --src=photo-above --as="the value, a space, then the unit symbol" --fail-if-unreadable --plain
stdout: 1200 psi
